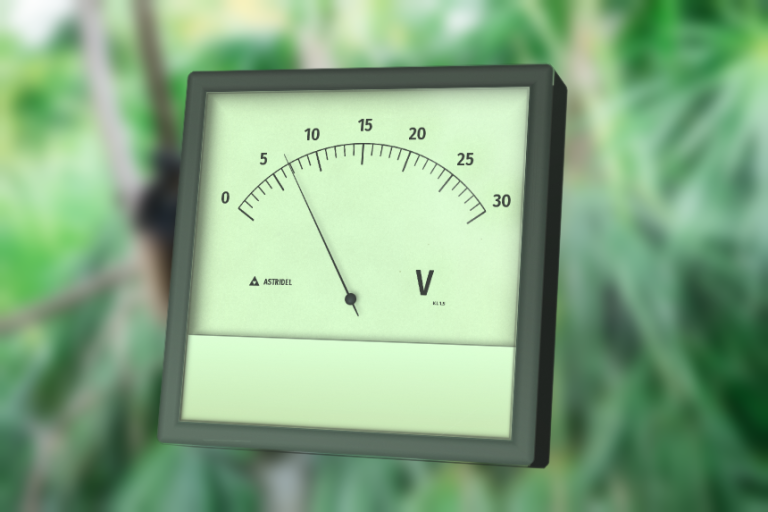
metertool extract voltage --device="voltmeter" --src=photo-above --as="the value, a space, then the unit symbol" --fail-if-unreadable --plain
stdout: 7 V
